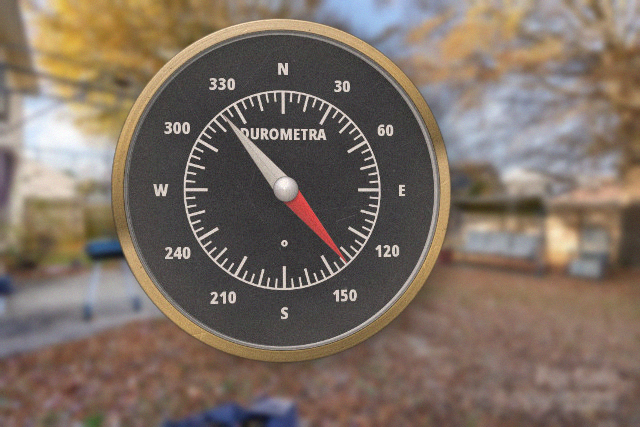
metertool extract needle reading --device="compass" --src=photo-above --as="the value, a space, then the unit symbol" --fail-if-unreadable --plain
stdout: 140 °
